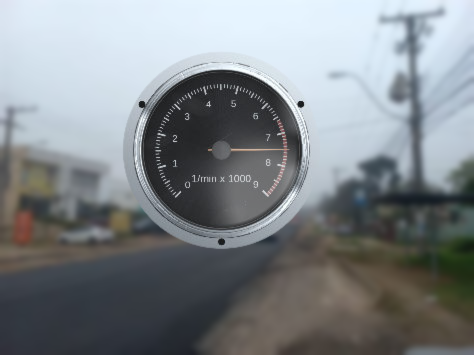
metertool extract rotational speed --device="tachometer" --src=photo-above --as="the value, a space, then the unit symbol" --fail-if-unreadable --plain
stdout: 7500 rpm
